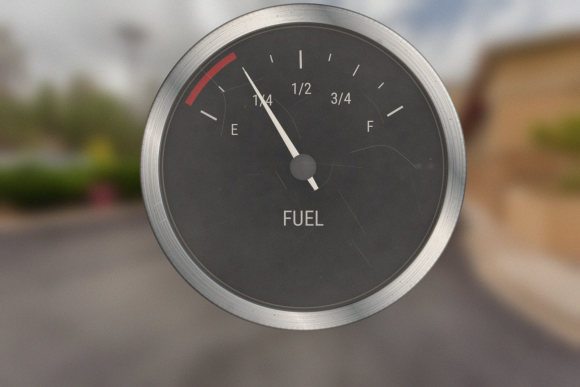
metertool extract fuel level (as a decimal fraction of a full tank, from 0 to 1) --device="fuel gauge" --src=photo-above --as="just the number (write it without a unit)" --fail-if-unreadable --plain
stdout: 0.25
